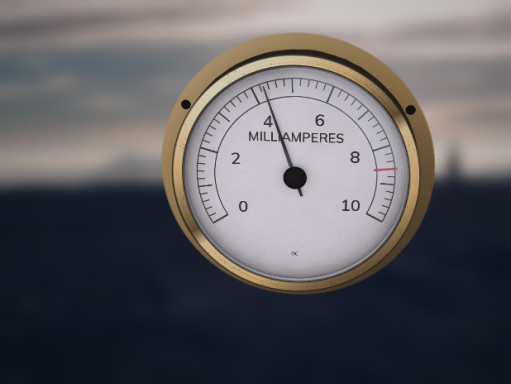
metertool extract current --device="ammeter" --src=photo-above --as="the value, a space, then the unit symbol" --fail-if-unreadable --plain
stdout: 4.3 mA
